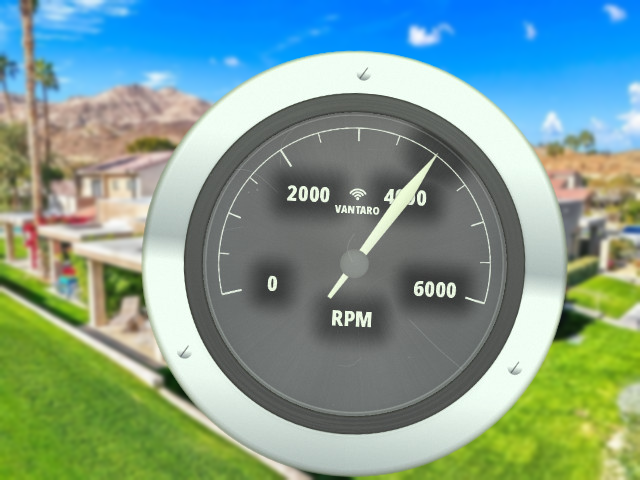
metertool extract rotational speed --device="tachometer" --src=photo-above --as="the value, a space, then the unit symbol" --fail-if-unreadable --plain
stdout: 4000 rpm
